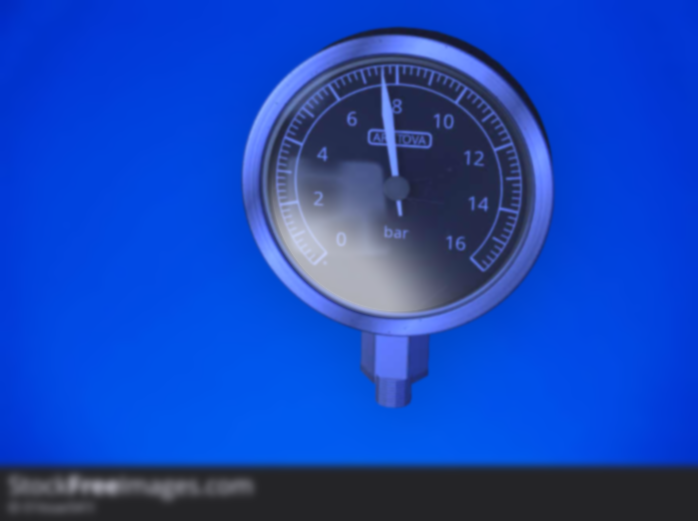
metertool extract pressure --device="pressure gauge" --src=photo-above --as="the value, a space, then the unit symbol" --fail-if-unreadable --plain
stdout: 7.6 bar
